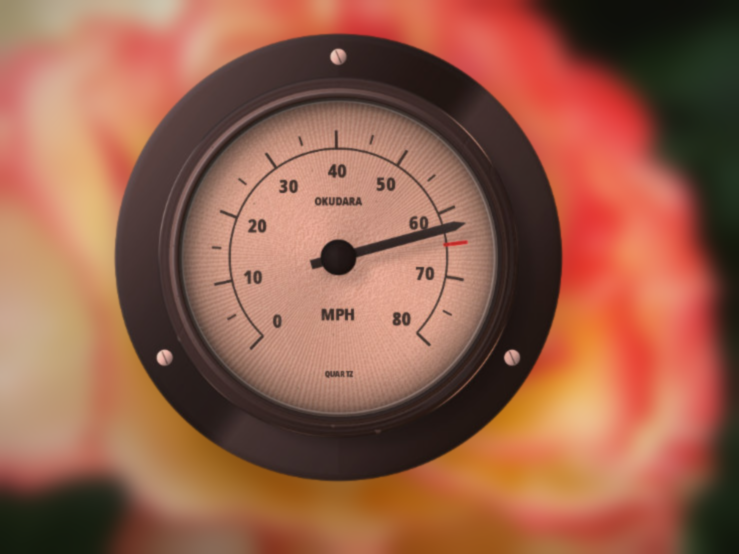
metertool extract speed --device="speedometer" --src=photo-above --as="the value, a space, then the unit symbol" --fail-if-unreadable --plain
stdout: 62.5 mph
